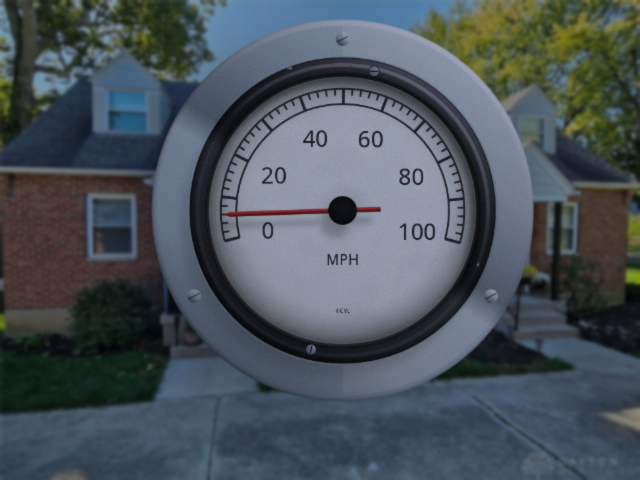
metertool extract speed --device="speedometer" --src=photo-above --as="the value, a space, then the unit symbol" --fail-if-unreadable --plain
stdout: 6 mph
